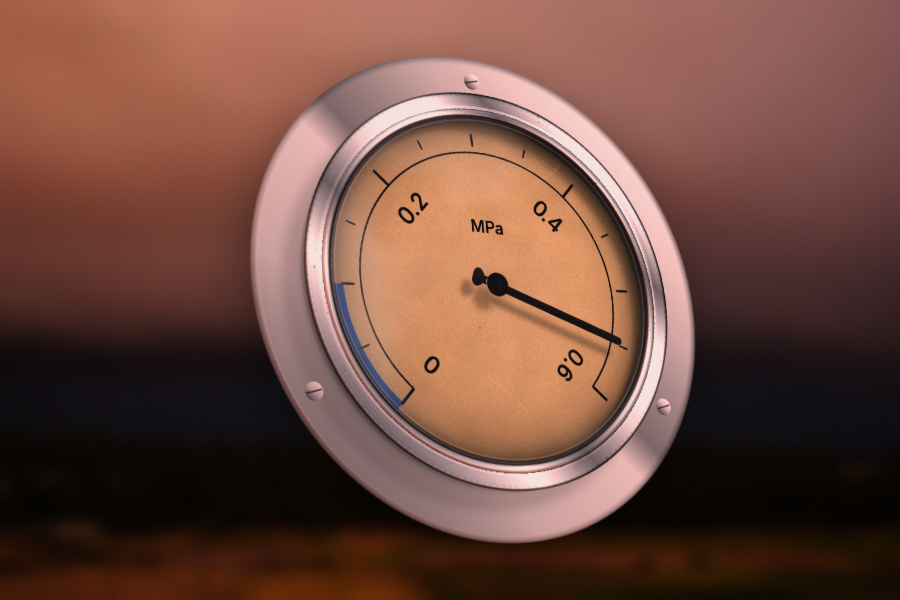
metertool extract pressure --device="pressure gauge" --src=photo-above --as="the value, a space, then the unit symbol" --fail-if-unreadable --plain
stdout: 0.55 MPa
